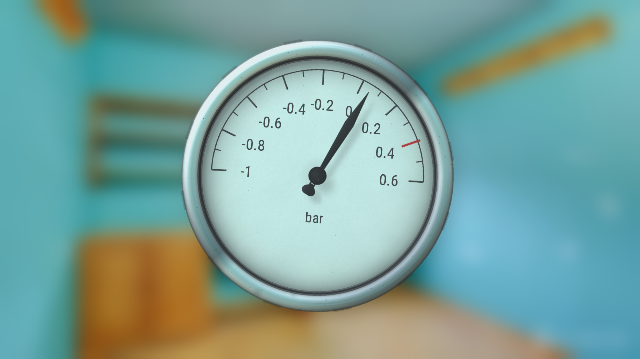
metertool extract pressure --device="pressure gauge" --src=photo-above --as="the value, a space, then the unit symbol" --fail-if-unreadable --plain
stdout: 0.05 bar
